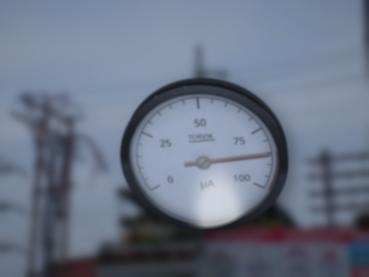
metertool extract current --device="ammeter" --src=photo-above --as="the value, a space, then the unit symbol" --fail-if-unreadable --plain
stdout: 85 µA
